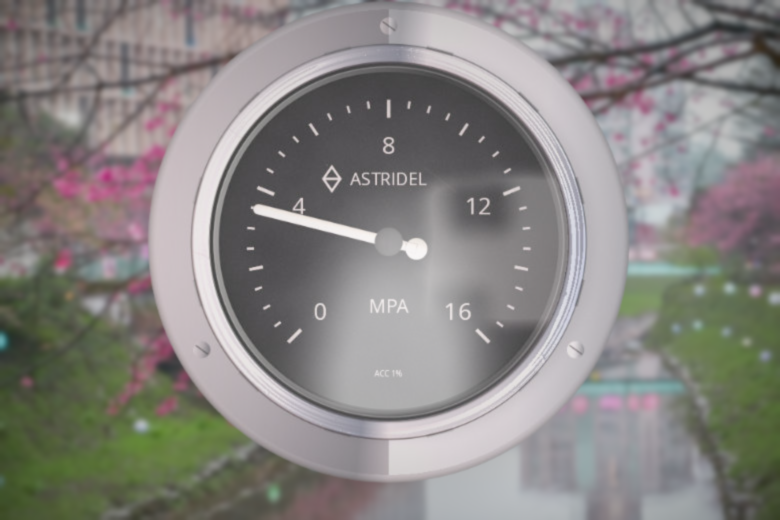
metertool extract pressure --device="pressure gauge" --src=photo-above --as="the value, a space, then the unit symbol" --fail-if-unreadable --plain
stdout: 3.5 MPa
